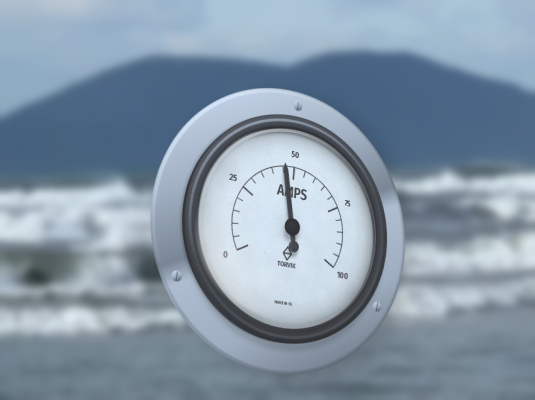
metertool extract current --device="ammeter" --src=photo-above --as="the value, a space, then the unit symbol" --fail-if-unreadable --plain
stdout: 45 A
